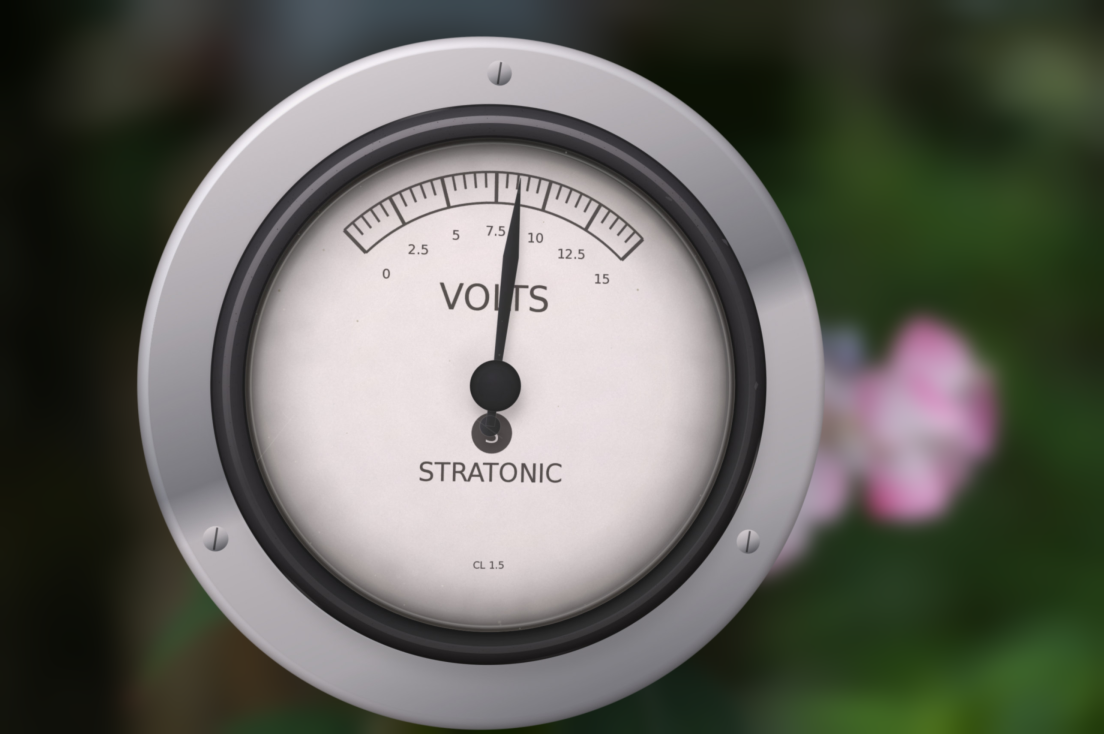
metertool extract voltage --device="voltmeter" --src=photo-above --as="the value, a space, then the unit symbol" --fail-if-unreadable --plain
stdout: 8.5 V
